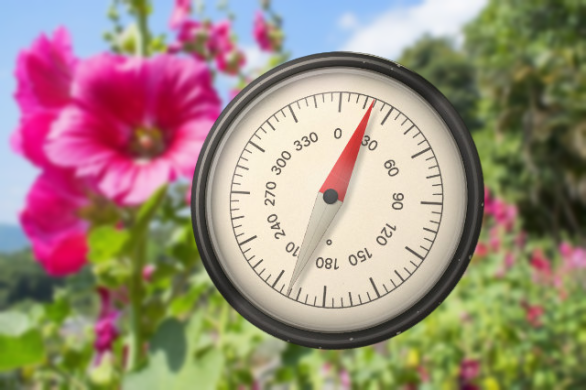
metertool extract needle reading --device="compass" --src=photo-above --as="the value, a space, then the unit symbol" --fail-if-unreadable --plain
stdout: 20 °
